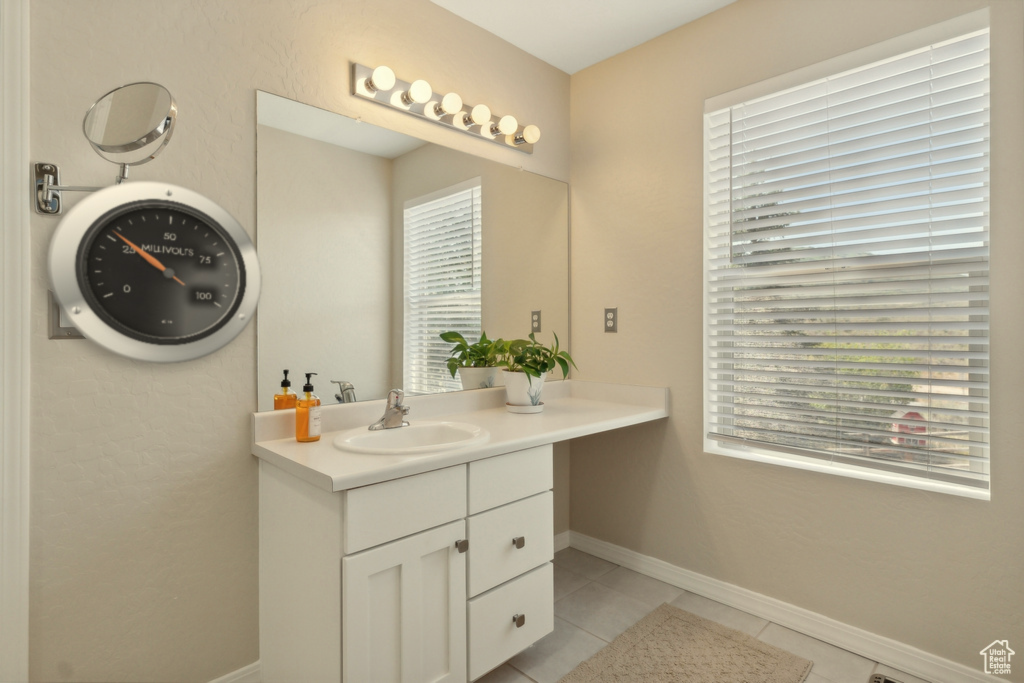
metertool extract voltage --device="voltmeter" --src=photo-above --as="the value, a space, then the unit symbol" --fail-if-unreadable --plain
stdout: 27.5 mV
